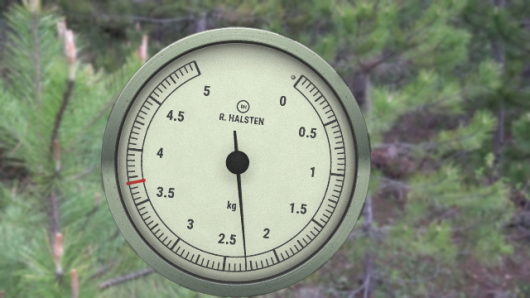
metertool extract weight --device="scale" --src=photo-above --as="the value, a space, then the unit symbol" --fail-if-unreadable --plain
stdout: 2.3 kg
